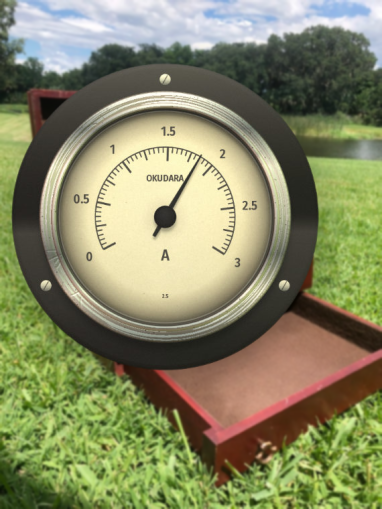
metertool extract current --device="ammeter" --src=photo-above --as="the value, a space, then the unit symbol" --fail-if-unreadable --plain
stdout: 1.85 A
